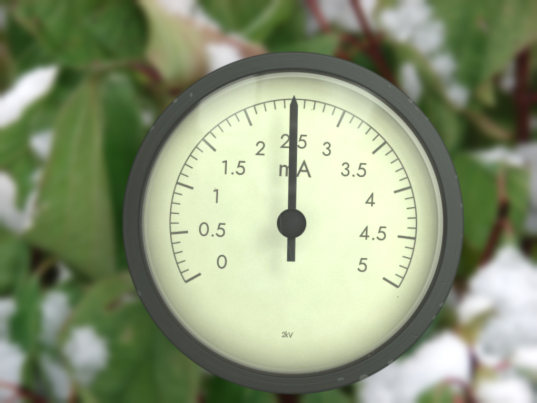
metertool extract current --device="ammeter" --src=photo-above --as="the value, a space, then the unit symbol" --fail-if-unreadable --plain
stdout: 2.5 mA
